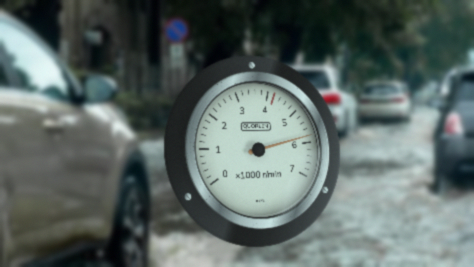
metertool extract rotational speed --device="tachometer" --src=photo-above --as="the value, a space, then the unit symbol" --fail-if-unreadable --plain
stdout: 5800 rpm
